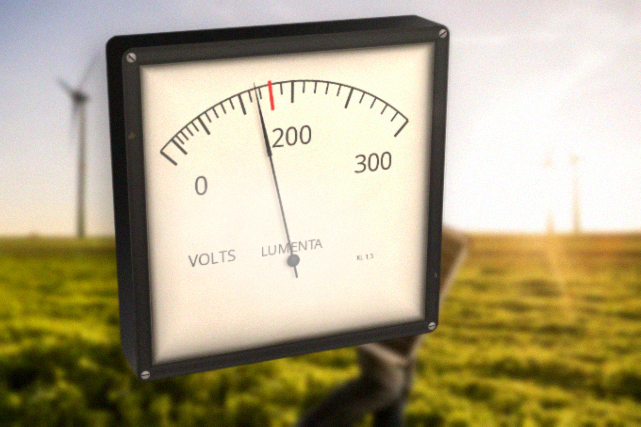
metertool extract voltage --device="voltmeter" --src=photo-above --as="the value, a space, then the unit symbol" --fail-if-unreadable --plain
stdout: 165 V
